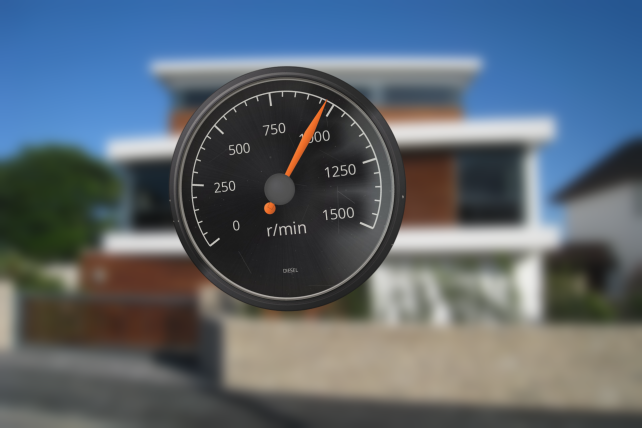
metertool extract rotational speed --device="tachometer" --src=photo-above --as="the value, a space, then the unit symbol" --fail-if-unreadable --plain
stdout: 975 rpm
